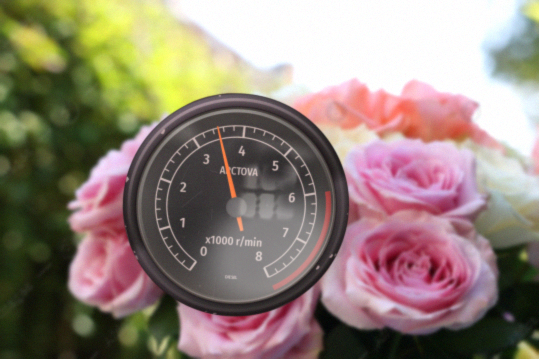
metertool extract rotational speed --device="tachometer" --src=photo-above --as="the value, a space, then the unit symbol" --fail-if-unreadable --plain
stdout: 3500 rpm
